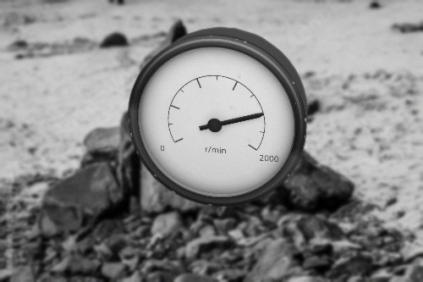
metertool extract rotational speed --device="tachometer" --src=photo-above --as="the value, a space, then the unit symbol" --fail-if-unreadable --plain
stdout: 1600 rpm
